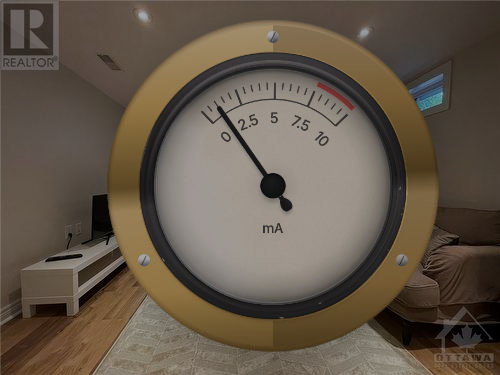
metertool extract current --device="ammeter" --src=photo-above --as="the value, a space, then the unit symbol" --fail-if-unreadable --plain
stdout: 1 mA
